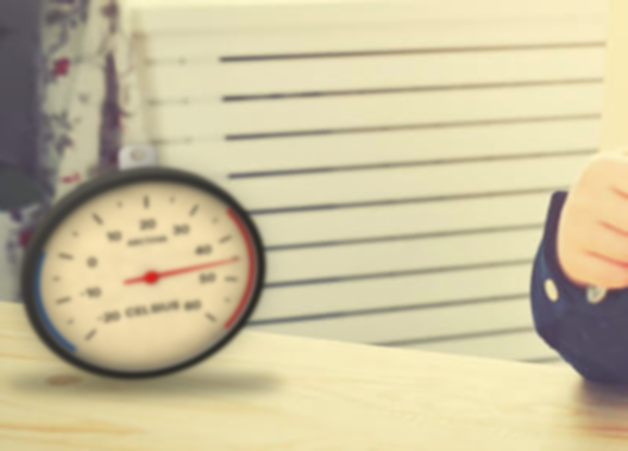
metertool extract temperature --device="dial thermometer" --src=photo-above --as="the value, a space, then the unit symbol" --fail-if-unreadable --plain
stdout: 45 °C
